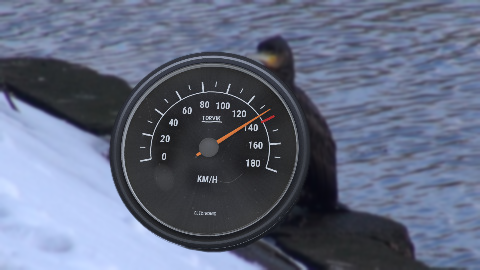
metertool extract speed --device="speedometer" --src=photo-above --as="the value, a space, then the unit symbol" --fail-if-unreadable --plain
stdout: 135 km/h
